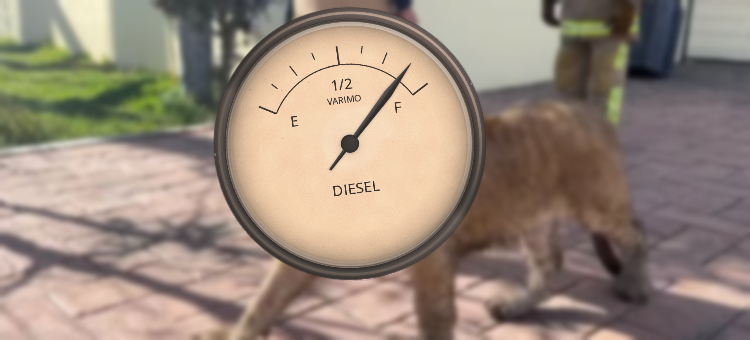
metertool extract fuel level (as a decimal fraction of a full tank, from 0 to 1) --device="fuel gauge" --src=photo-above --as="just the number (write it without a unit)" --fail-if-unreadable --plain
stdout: 0.875
